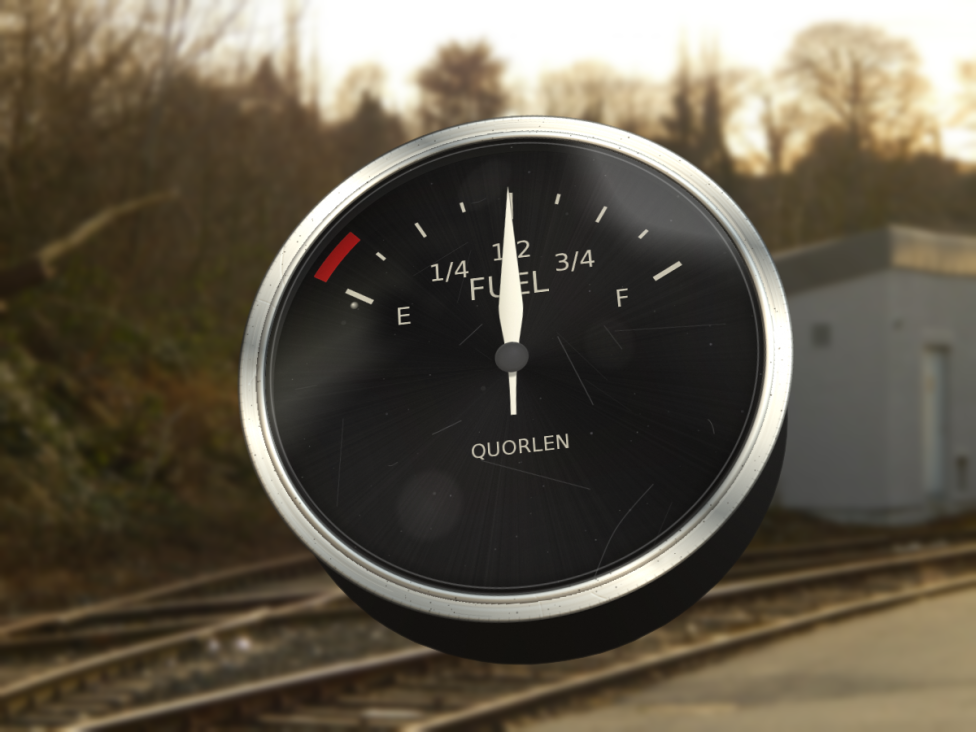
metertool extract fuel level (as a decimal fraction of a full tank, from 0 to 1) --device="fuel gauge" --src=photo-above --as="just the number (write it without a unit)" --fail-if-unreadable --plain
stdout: 0.5
